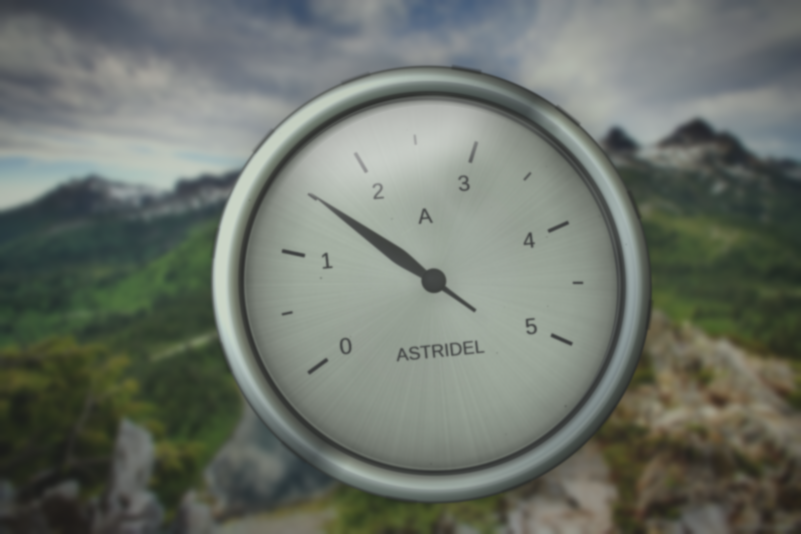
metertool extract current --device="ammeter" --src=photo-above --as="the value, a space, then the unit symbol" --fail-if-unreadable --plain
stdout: 1.5 A
